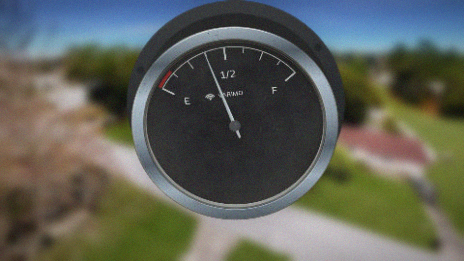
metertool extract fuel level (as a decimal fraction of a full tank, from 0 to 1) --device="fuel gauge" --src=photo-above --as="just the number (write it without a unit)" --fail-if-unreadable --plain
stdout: 0.375
